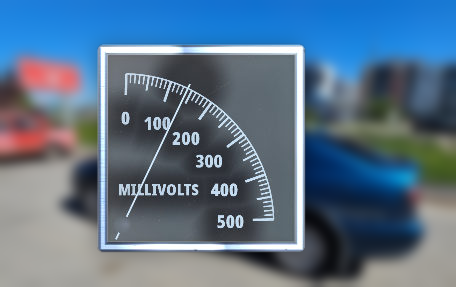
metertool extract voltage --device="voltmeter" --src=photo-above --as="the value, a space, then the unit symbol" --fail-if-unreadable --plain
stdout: 140 mV
